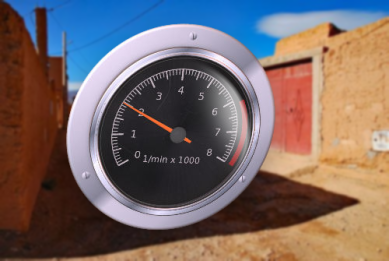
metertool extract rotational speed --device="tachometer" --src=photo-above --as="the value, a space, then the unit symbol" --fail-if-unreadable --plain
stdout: 2000 rpm
